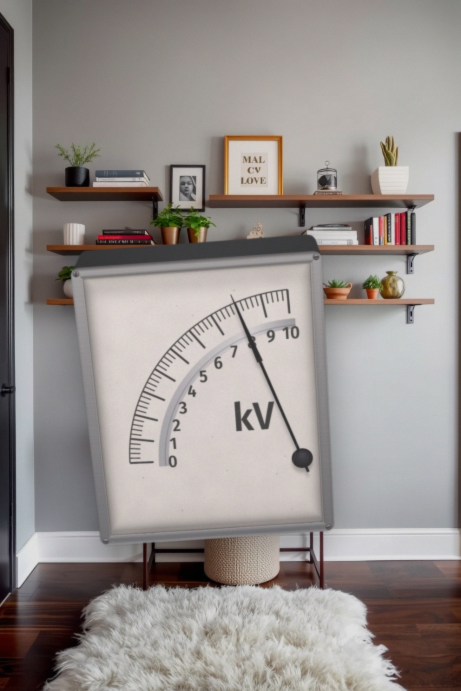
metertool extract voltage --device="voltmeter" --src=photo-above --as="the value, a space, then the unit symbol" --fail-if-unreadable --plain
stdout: 8 kV
